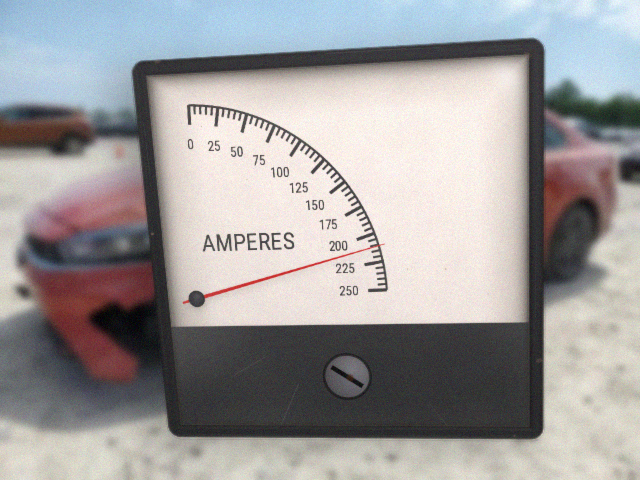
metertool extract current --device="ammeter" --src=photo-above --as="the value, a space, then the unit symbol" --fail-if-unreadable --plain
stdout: 210 A
